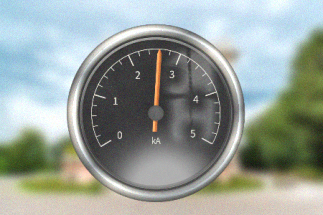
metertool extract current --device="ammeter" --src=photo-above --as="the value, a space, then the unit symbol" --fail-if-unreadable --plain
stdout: 2.6 kA
